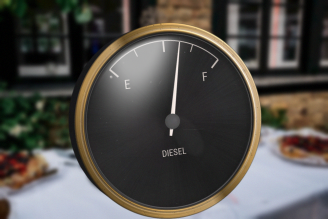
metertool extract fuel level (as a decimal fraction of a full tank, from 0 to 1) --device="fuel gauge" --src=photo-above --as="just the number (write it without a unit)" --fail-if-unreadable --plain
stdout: 0.625
